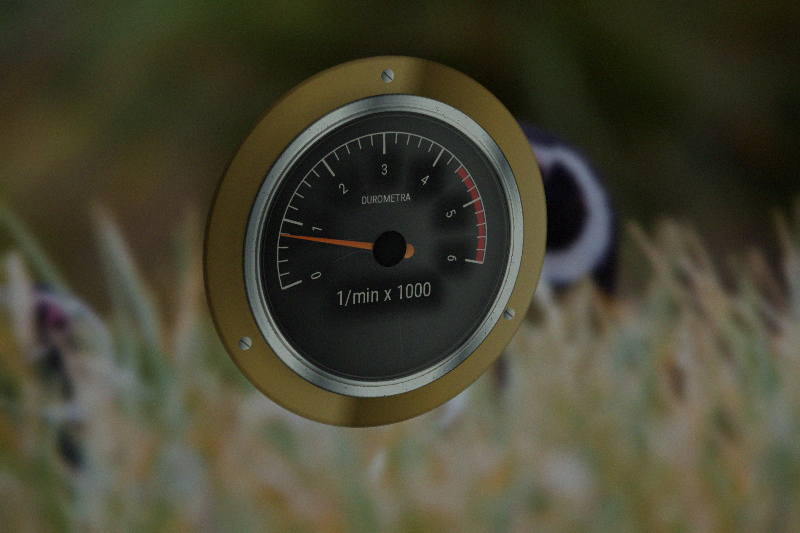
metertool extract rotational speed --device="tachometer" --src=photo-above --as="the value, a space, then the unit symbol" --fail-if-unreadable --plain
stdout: 800 rpm
